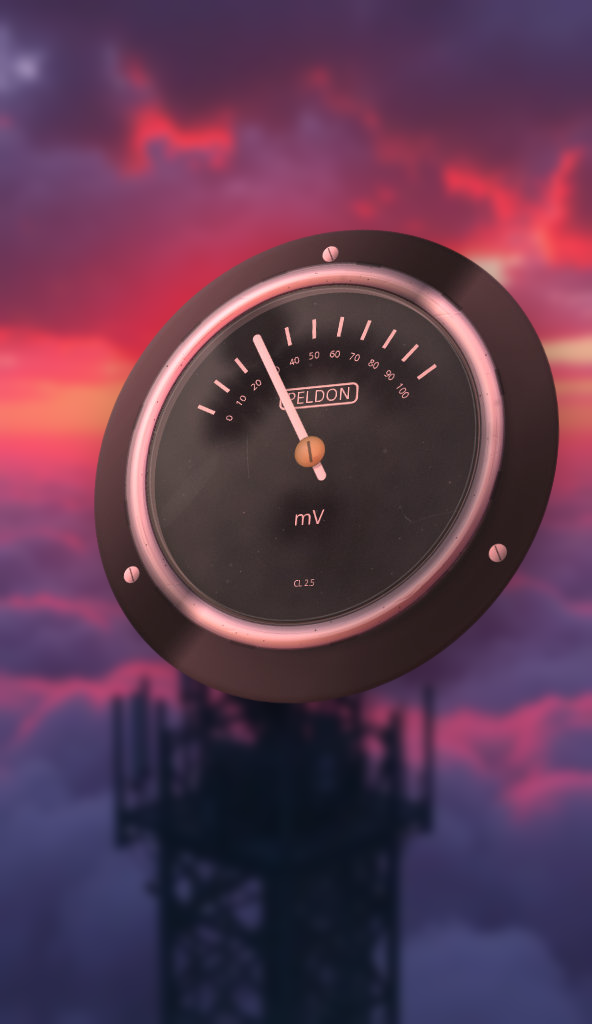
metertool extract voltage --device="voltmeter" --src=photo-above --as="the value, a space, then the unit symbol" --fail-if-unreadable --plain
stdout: 30 mV
